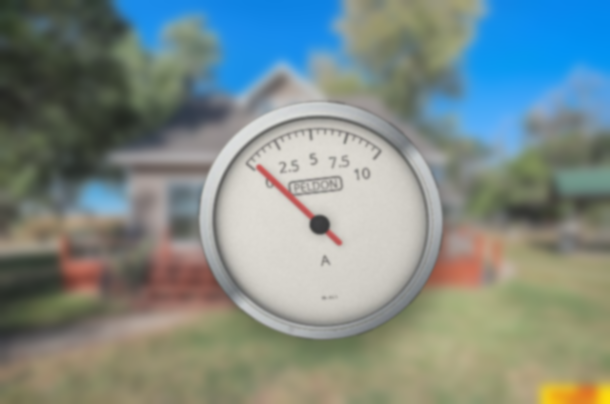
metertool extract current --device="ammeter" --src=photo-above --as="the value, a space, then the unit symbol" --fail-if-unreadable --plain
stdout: 0.5 A
